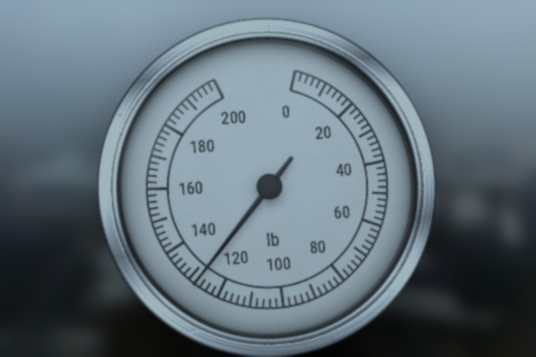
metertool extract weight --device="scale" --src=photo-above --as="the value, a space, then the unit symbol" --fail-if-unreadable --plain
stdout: 128 lb
